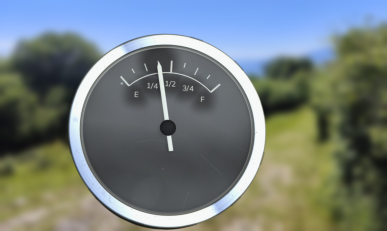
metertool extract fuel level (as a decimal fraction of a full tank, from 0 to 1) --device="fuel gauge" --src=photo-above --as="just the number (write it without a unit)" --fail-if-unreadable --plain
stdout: 0.375
